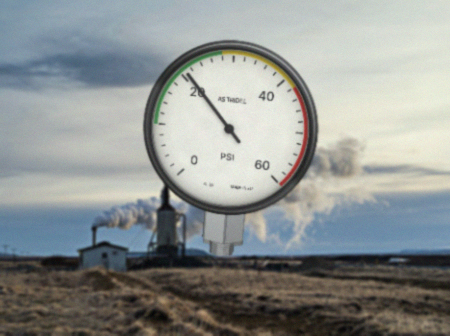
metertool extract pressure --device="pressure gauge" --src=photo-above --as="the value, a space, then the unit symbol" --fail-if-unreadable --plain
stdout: 21 psi
